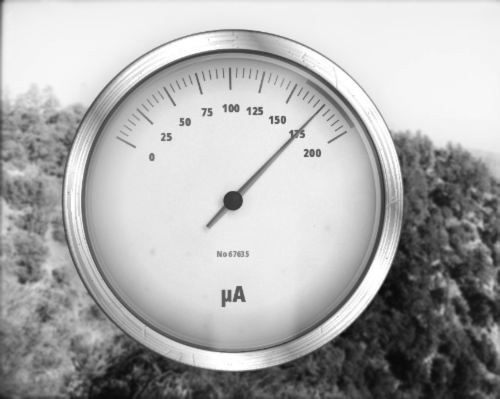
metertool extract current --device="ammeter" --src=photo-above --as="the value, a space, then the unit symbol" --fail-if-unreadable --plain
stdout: 175 µA
